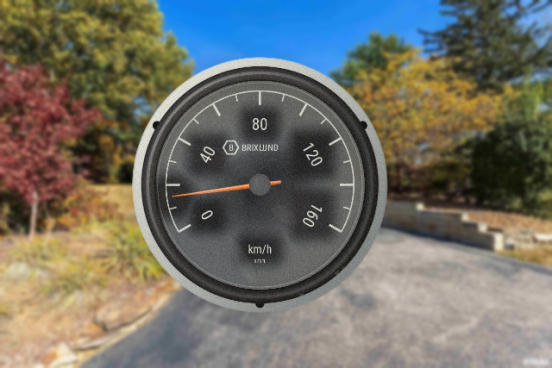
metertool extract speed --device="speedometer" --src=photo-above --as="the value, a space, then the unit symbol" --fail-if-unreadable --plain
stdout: 15 km/h
